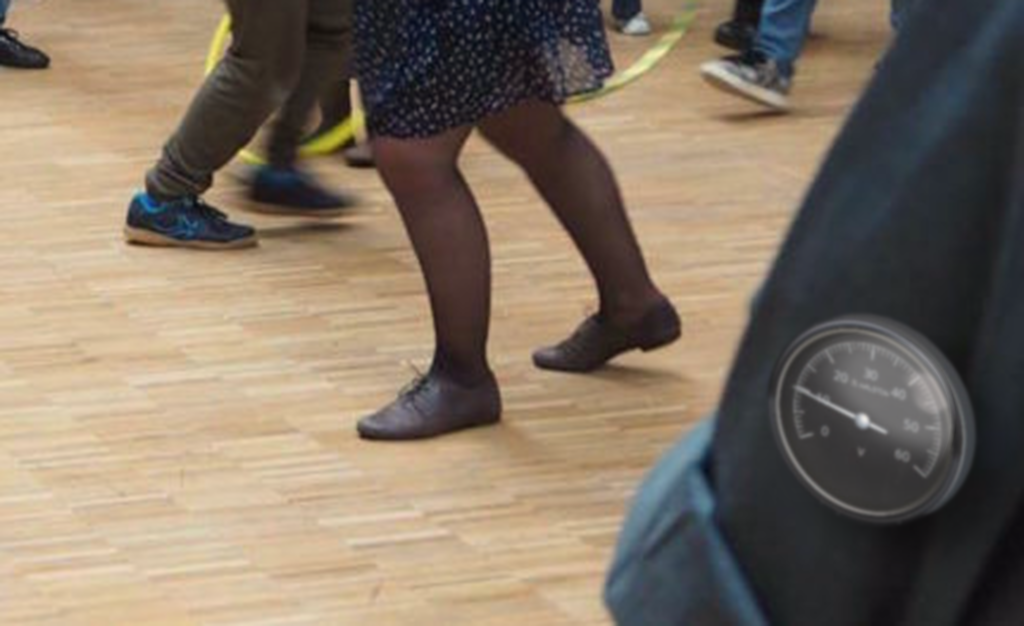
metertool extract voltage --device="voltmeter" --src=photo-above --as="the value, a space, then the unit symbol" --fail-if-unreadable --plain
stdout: 10 V
